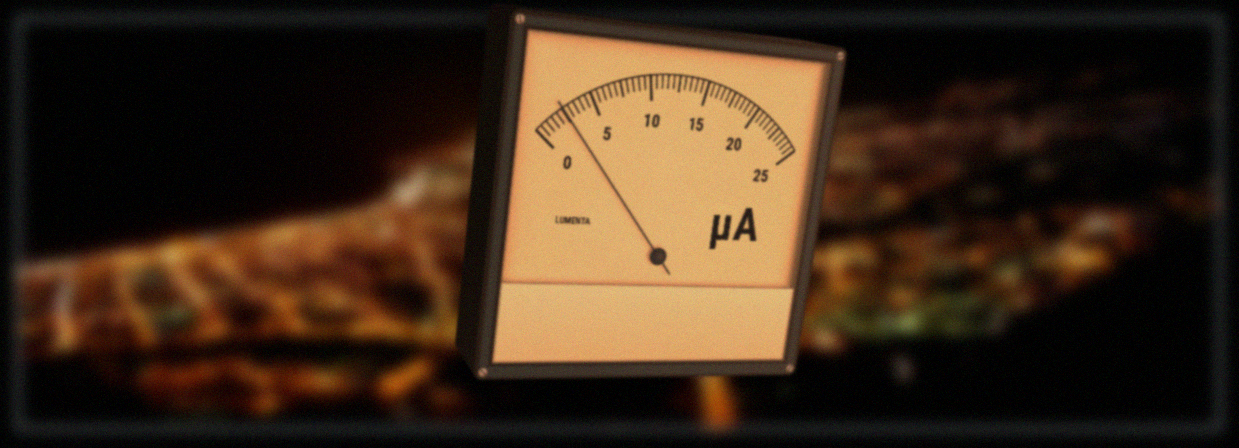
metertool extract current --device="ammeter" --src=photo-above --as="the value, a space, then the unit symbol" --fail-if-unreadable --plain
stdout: 2.5 µA
